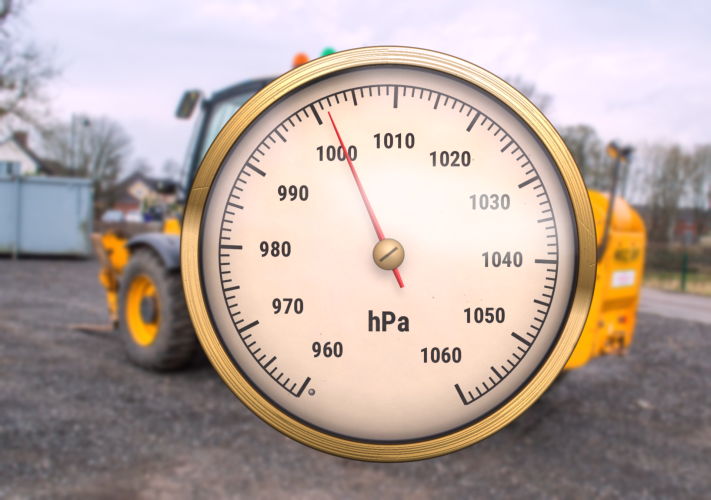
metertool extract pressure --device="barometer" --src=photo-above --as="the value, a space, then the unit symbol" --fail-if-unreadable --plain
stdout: 1001.5 hPa
